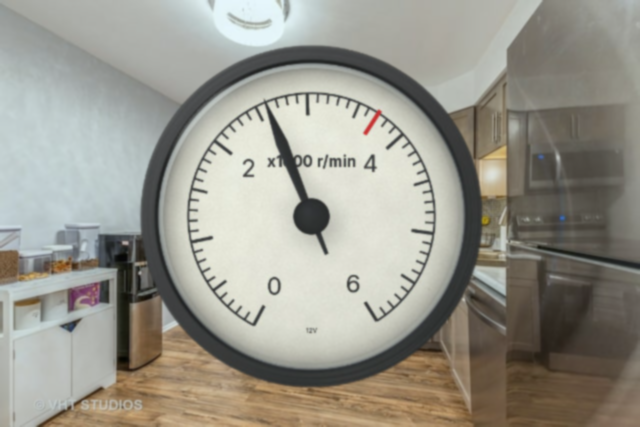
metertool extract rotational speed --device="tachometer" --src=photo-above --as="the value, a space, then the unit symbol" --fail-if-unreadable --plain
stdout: 2600 rpm
